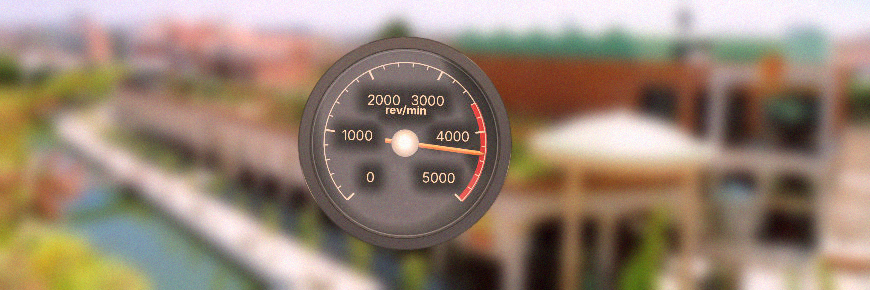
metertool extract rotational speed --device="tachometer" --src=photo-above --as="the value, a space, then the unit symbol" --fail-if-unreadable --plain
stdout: 4300 rpm
